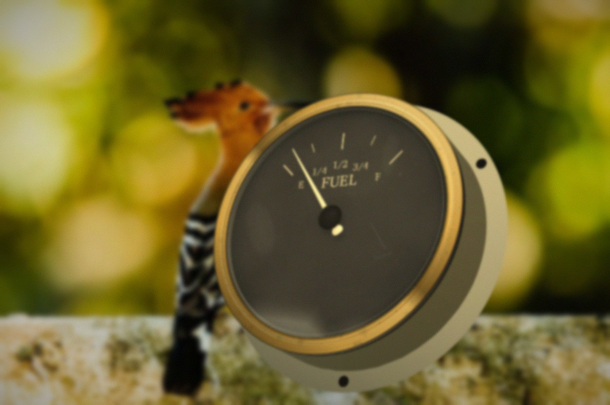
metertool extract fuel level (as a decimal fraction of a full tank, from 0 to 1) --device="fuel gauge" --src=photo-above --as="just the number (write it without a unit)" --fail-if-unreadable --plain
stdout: 0.125
